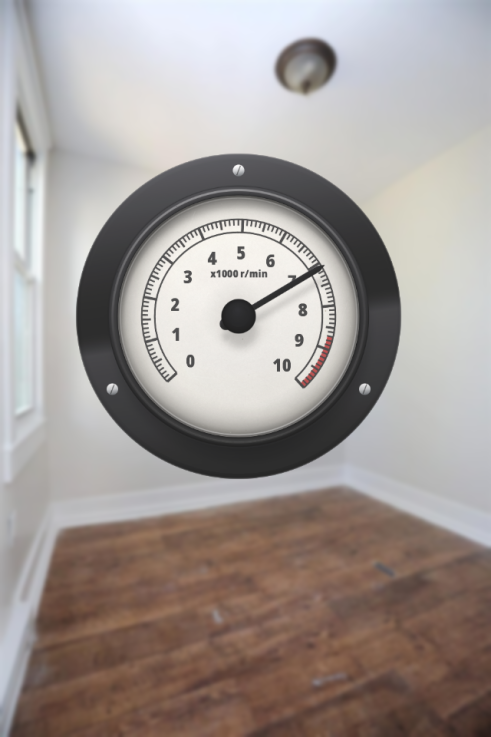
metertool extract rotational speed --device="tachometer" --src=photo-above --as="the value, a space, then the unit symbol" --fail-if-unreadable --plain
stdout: 7100 rpm
